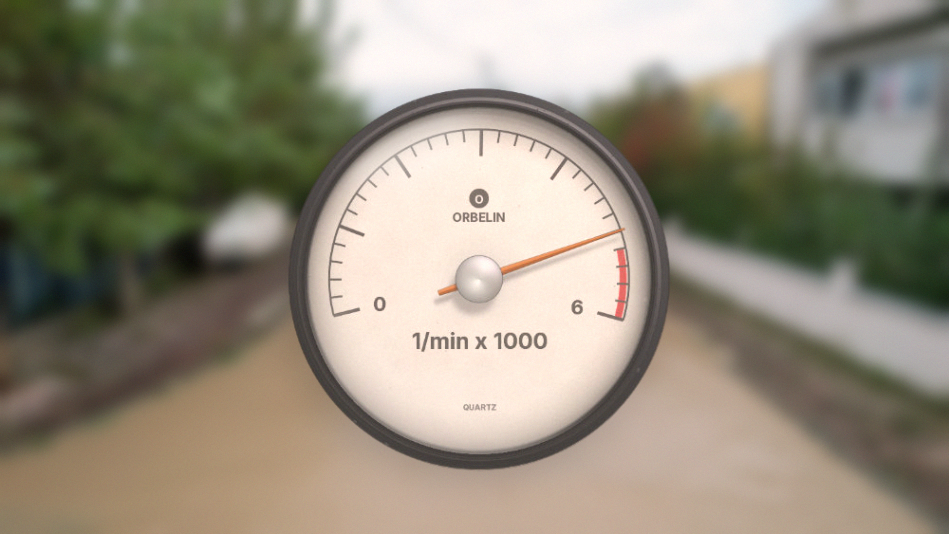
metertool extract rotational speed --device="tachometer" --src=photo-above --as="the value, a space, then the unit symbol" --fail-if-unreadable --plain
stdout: 5000 rpm
